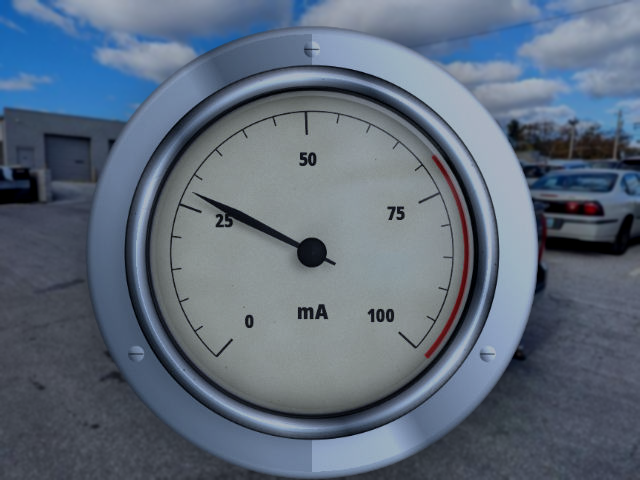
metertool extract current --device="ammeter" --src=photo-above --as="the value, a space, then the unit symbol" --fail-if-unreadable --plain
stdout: 27.5 mA
